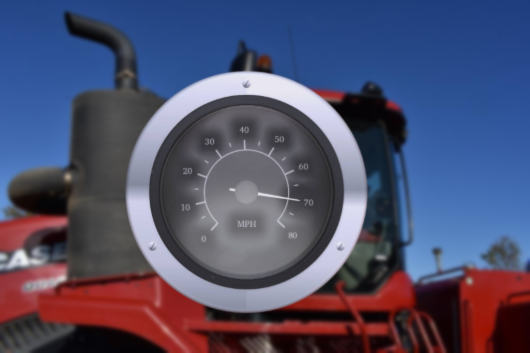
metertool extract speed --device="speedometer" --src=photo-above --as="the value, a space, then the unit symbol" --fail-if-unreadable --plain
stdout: 70 mph
